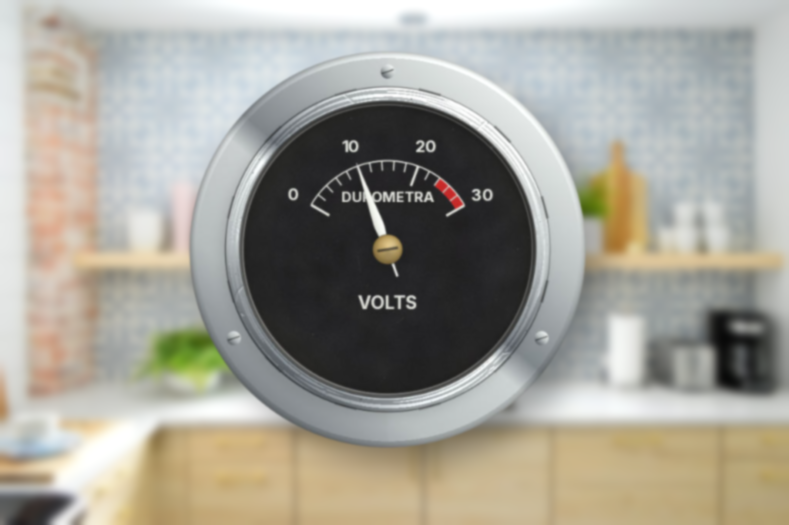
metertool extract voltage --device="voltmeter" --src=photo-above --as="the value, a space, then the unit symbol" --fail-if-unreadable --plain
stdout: 10 V
